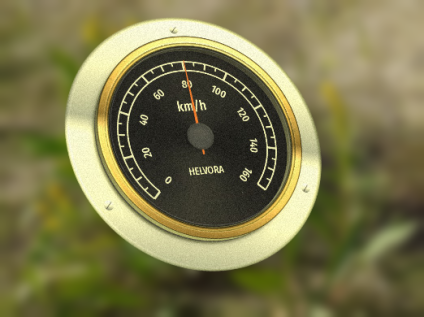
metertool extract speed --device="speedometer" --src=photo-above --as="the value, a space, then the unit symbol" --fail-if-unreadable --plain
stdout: 80 km/h
